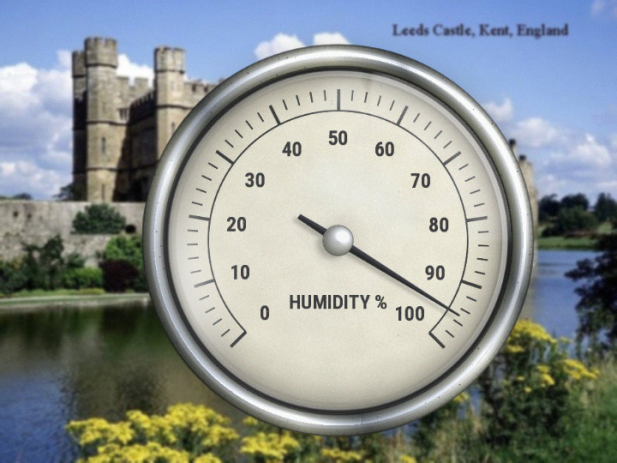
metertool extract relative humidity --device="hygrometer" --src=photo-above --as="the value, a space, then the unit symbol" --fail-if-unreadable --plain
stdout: 95 %
